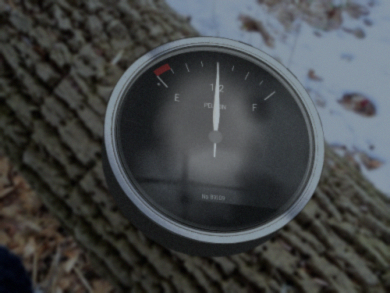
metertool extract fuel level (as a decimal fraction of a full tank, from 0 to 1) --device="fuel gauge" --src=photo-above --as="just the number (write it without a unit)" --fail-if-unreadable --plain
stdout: 0.5
